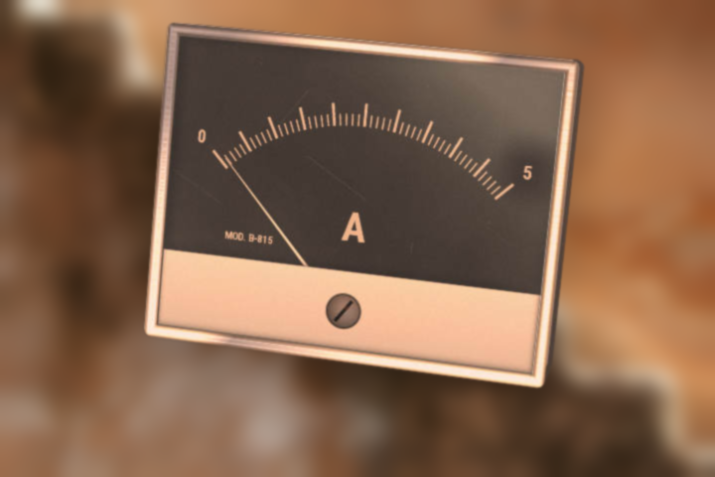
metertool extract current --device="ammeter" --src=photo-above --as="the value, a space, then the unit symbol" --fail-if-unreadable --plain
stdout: 0.1 A
